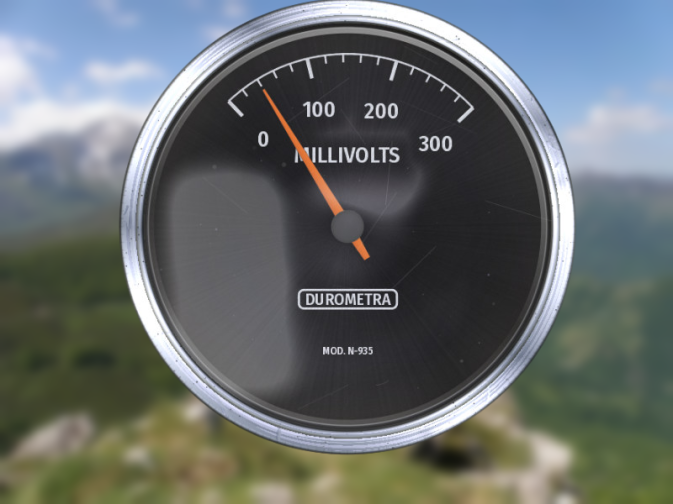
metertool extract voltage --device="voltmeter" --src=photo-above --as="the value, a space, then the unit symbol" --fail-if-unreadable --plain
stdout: 40 mV
